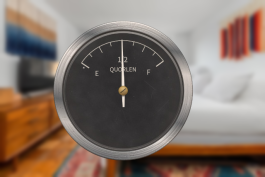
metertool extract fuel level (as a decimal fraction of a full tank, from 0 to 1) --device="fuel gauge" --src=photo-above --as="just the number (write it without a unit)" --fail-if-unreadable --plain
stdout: 0.5
